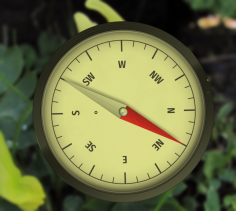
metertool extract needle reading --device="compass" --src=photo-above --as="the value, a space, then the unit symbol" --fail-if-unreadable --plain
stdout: 30 °
